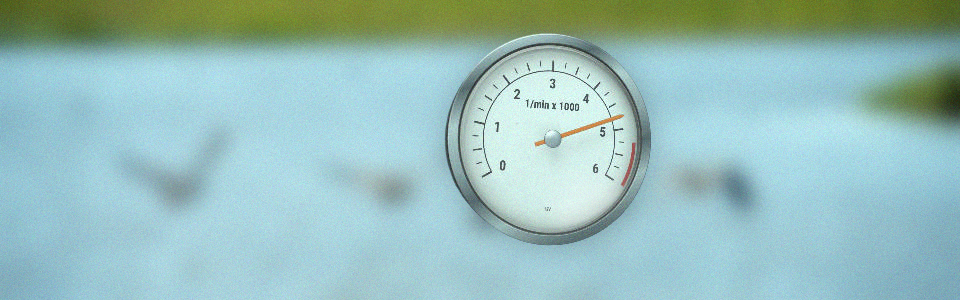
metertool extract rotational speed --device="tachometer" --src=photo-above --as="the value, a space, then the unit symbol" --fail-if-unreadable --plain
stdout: 4750 rpm
